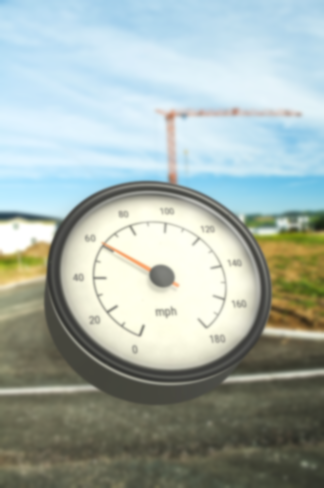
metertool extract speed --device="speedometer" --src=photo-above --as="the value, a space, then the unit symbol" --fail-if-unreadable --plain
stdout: 60 mph
